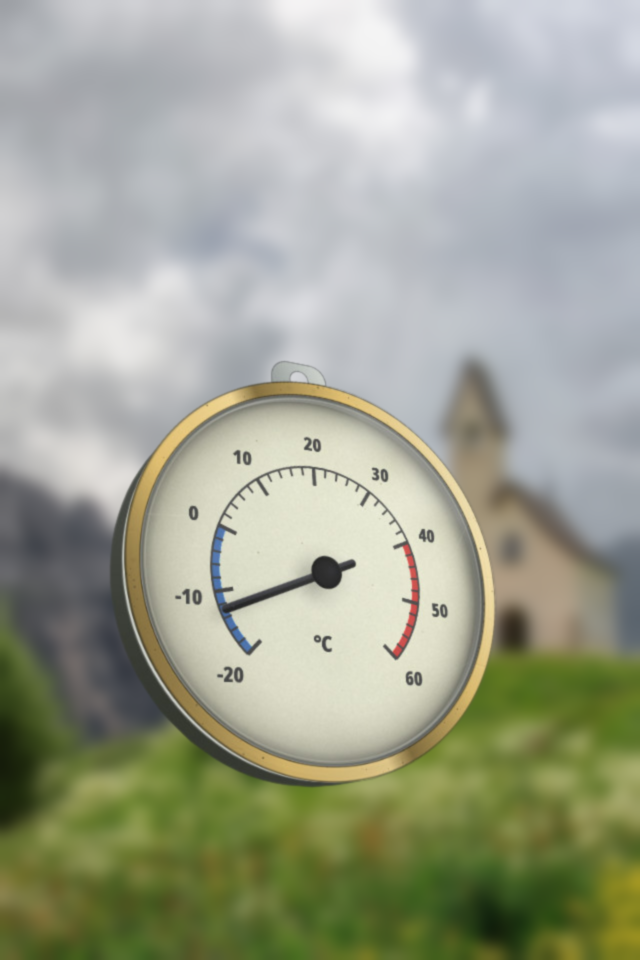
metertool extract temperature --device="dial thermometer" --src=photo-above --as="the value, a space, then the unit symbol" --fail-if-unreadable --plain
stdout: -13 °C
